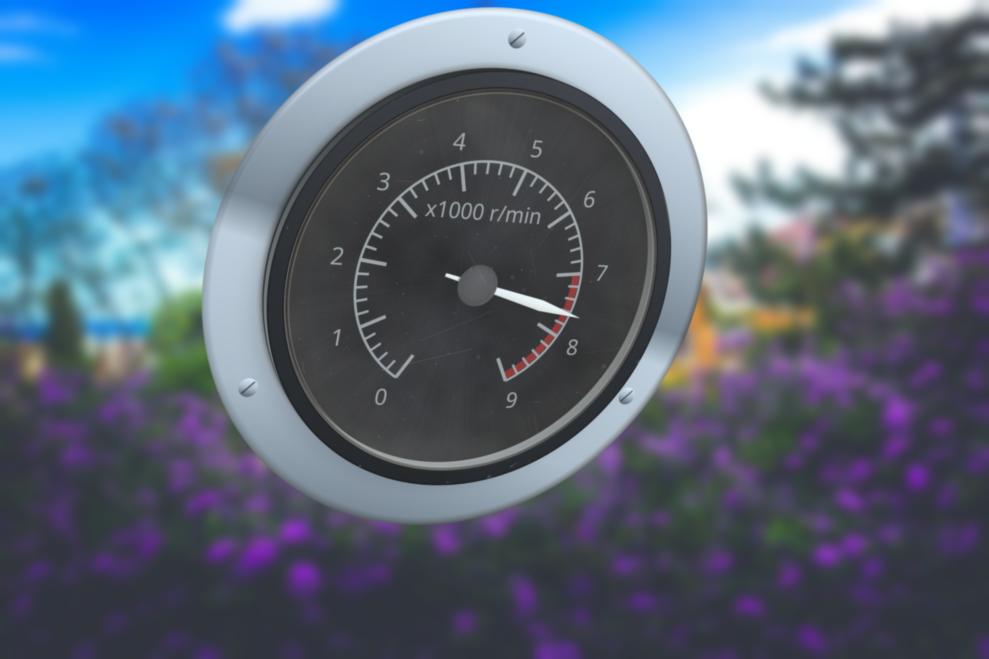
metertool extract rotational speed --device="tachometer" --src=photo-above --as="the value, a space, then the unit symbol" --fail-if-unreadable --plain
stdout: 7600 rpm
